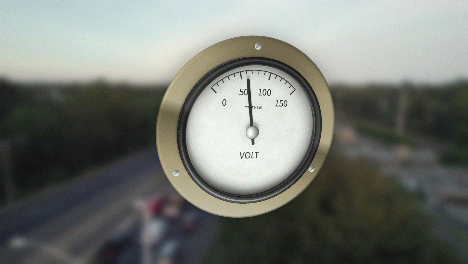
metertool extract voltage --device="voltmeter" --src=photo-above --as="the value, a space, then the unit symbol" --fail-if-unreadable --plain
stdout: 60 V
